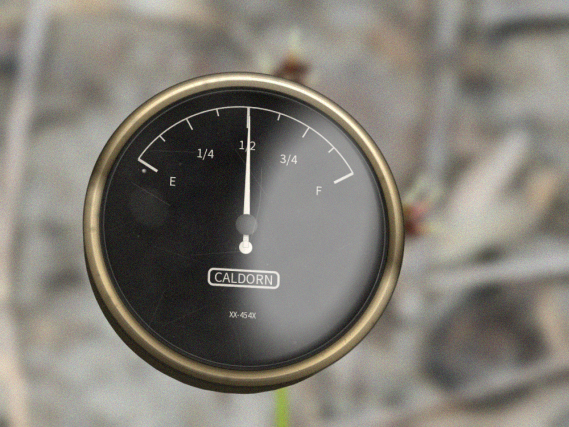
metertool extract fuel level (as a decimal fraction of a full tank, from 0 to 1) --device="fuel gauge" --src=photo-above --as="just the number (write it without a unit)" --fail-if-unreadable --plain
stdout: 0.5
